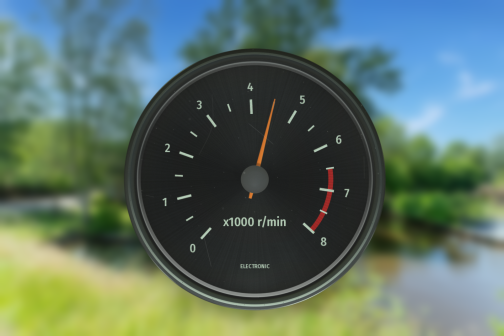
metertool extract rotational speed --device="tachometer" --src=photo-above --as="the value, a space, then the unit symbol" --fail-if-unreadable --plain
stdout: 4500 rpm
